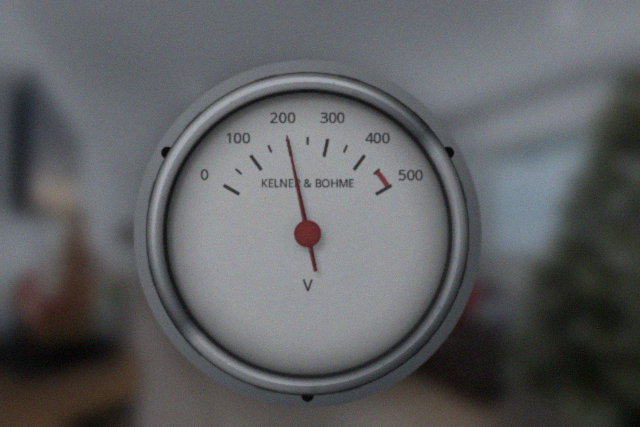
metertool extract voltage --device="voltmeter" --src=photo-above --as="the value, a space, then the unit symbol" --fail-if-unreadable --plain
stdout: 200 V
